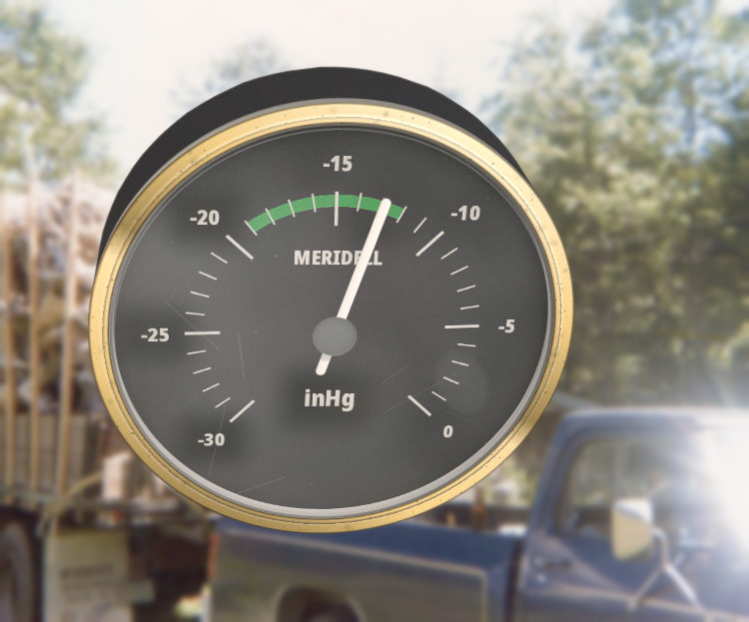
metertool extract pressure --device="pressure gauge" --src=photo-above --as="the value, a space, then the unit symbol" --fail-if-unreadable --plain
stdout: -13 inHg
